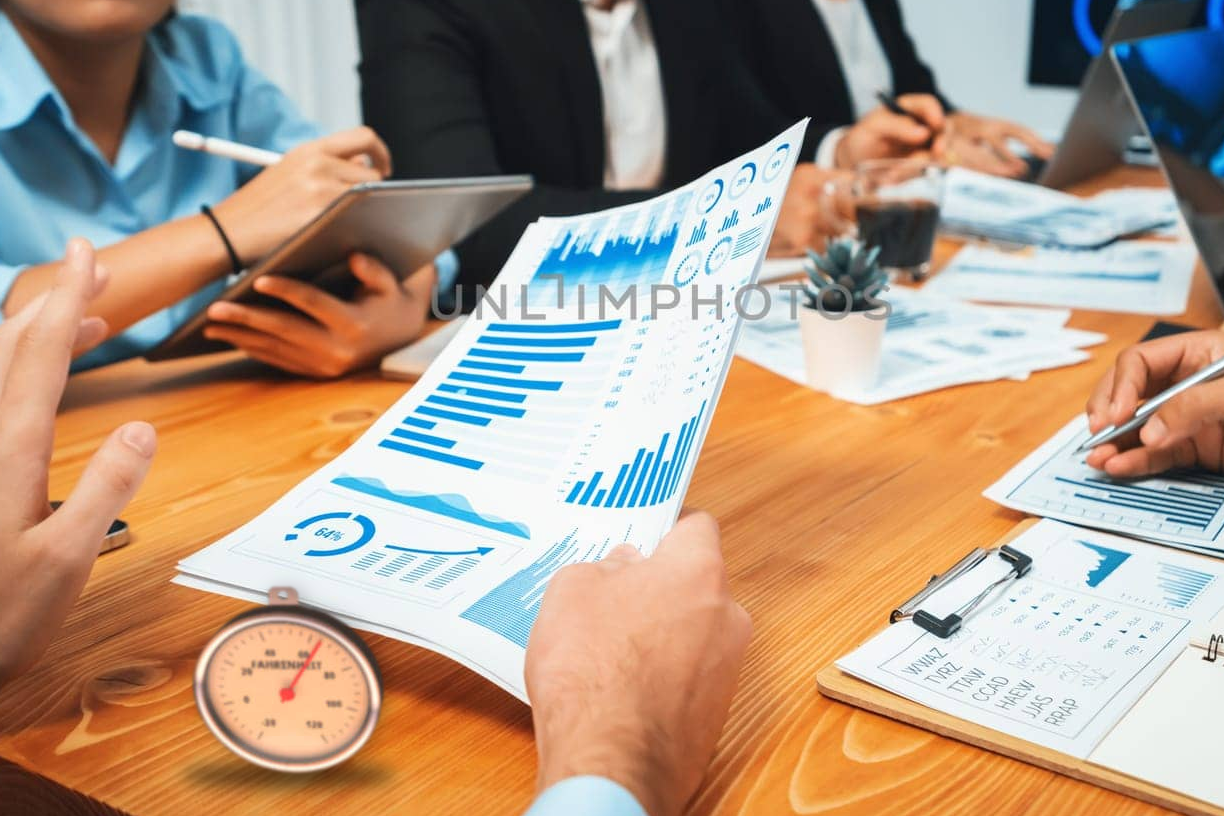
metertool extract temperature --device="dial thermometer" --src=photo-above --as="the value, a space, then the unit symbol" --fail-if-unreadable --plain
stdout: 64 °F
